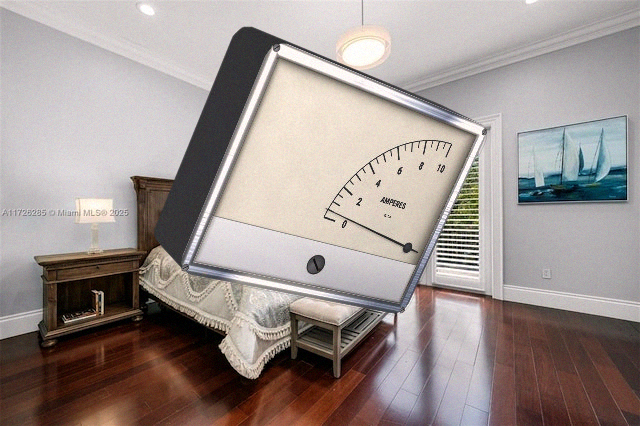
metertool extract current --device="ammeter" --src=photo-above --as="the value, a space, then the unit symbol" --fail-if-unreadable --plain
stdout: 0.5 A
